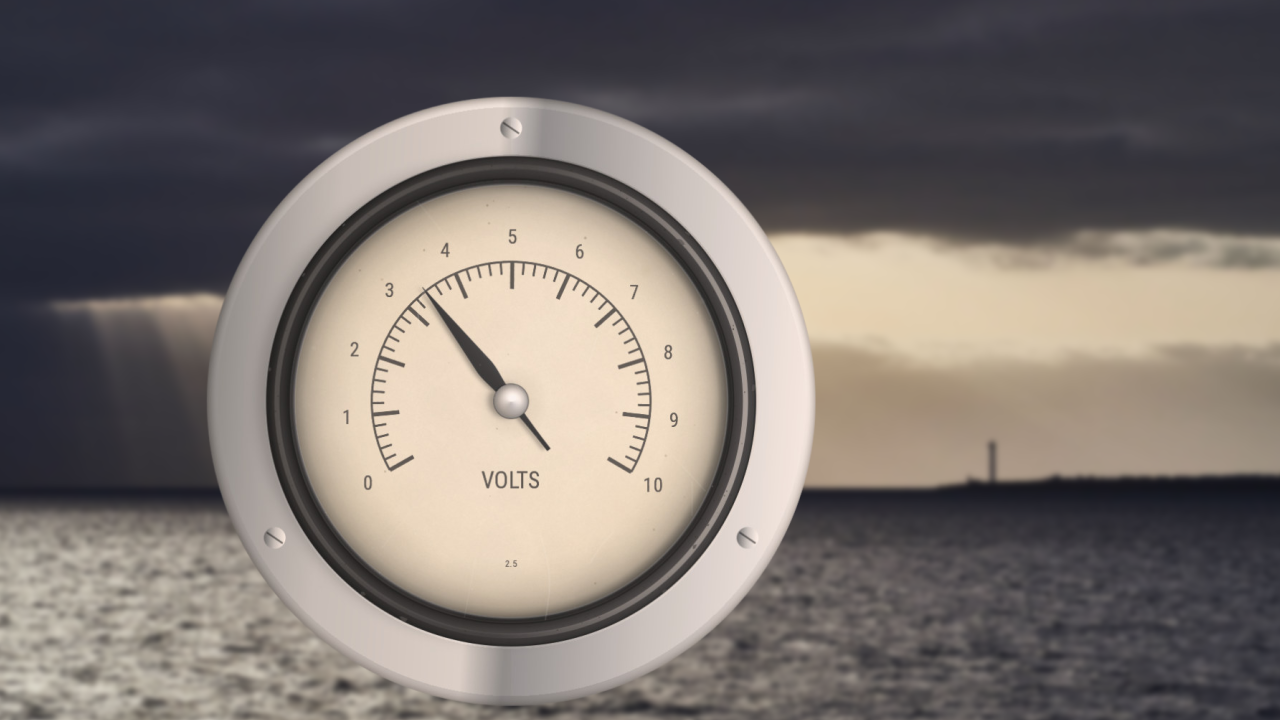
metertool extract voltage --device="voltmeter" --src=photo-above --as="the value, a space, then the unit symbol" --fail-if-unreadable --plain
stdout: 3.4 V
